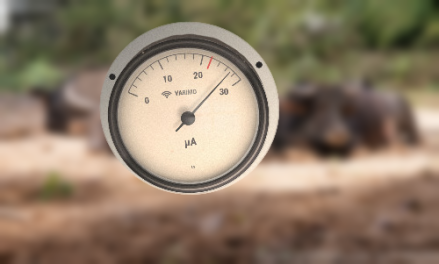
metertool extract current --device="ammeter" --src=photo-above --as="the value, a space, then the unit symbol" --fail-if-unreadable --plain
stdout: 27 µA
